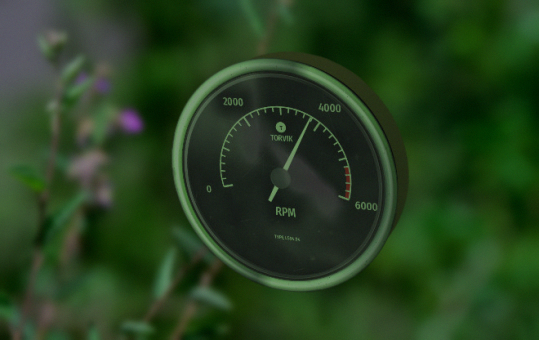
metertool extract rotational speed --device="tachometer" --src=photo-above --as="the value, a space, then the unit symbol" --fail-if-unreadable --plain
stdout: 3800 rpm
